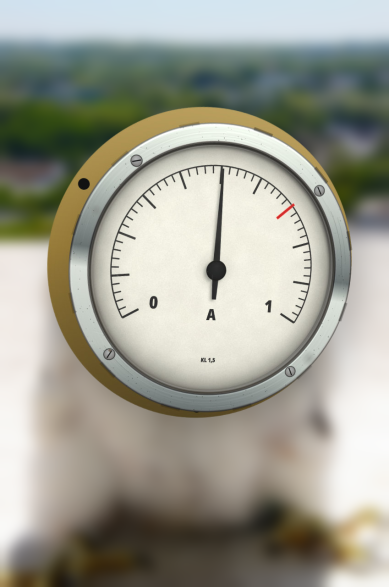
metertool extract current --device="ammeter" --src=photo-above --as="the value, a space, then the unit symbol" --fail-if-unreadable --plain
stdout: 0.5 A
